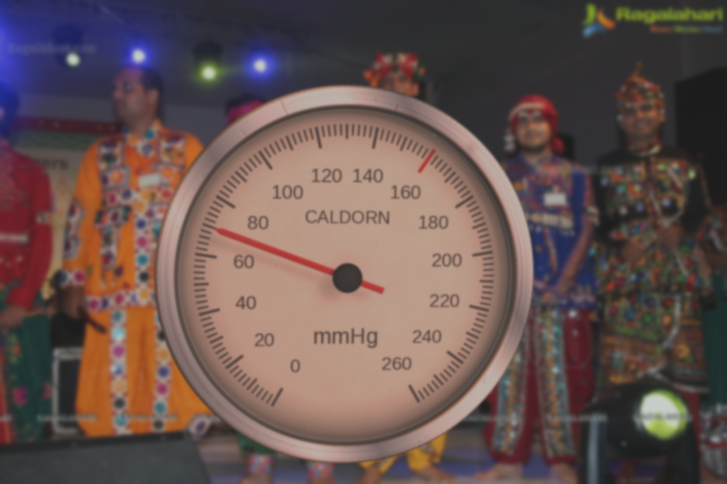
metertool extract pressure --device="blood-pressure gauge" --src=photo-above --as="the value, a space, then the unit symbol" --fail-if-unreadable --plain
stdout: 70 mmHg
